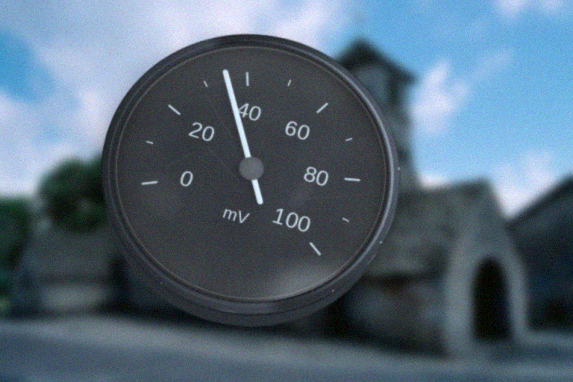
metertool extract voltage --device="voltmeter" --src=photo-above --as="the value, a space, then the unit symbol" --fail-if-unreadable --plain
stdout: 35 mV
